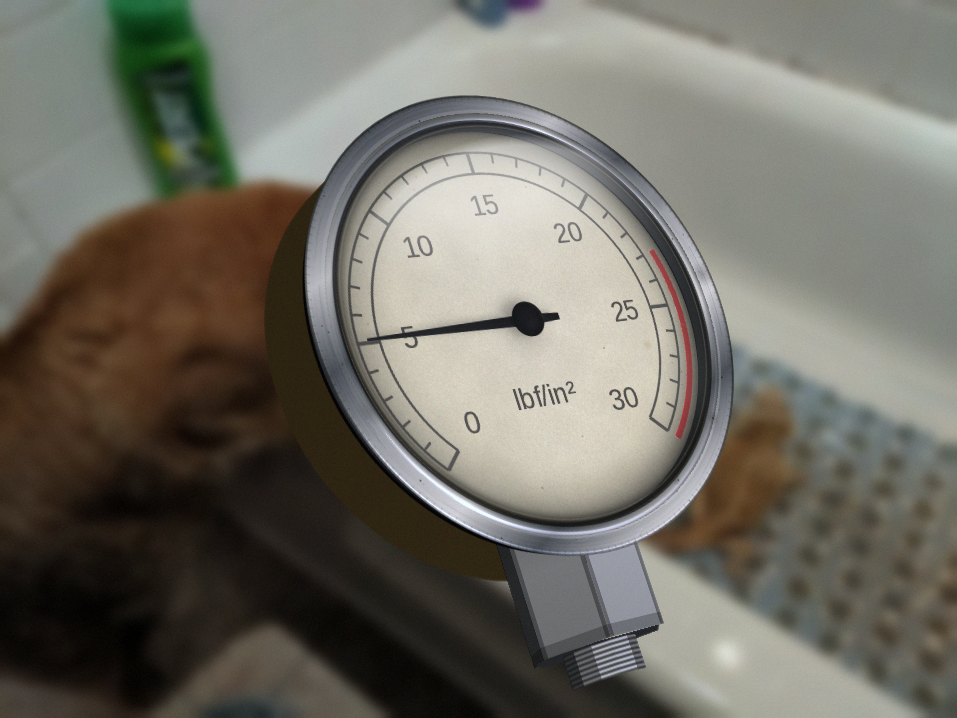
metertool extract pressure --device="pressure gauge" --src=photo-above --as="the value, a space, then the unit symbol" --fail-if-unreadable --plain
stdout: 5 psi
